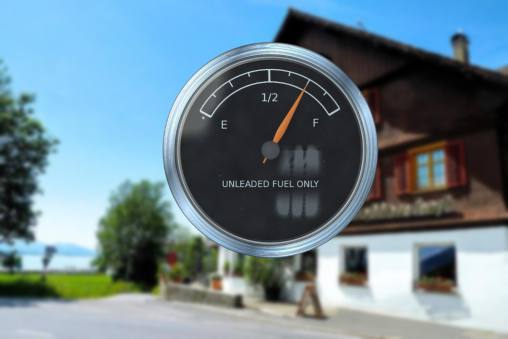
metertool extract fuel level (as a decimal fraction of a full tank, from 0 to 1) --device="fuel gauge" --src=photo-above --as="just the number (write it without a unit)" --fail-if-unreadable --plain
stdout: 0.75
